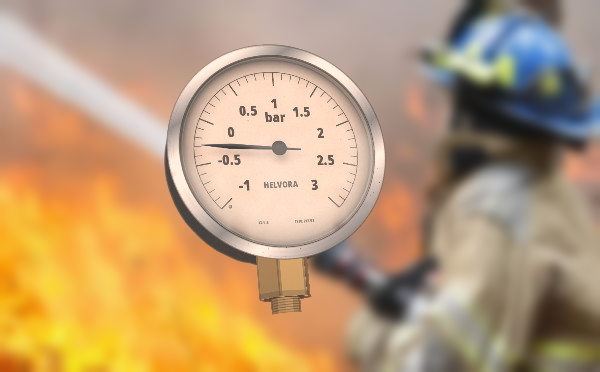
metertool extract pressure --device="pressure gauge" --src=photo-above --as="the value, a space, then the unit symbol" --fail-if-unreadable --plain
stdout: -0.3 bar
